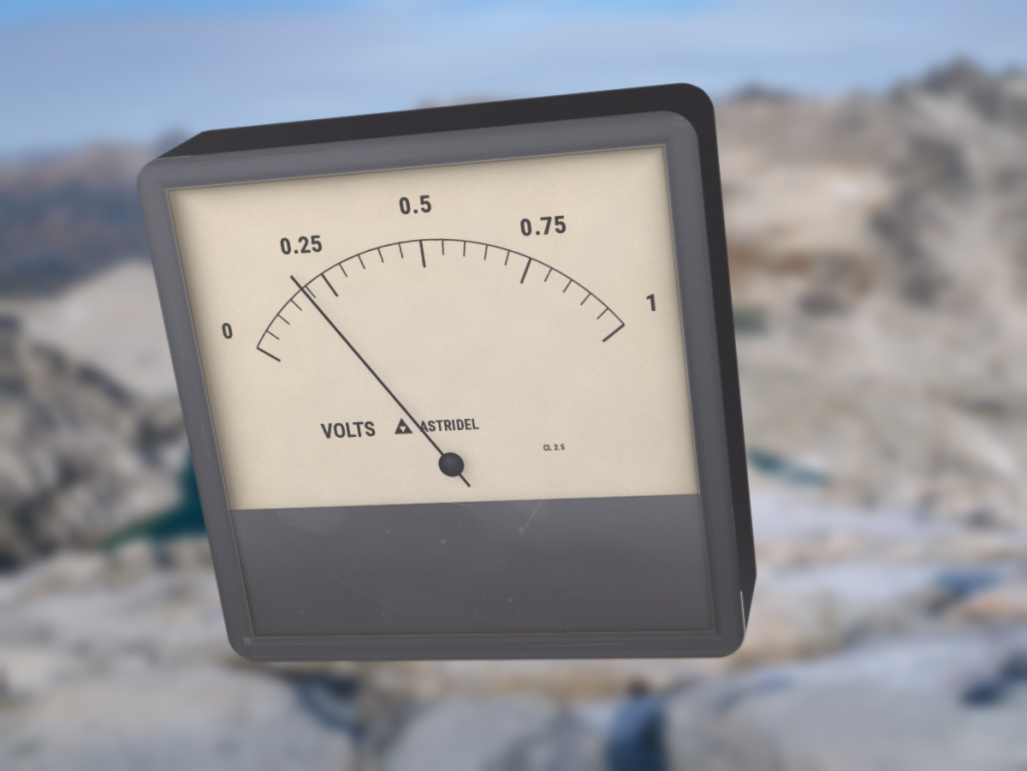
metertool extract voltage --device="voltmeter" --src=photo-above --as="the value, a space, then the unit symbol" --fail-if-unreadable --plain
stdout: 0.2 V
